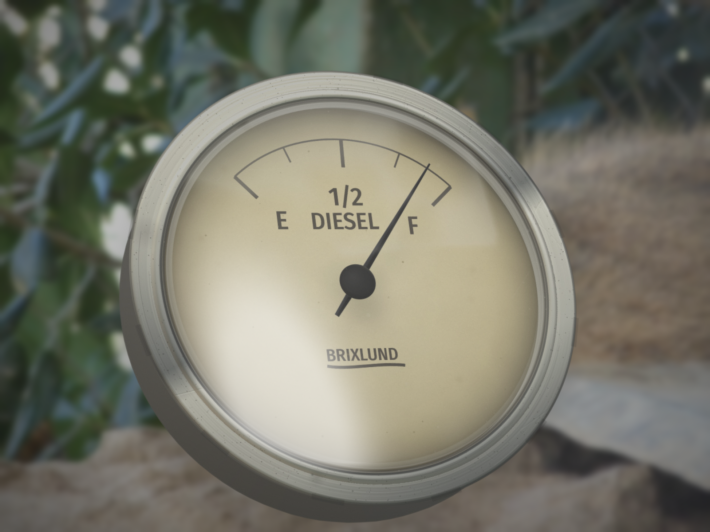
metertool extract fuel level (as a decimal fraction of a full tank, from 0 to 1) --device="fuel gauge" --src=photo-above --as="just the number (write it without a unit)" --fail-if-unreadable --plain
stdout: 0.875
